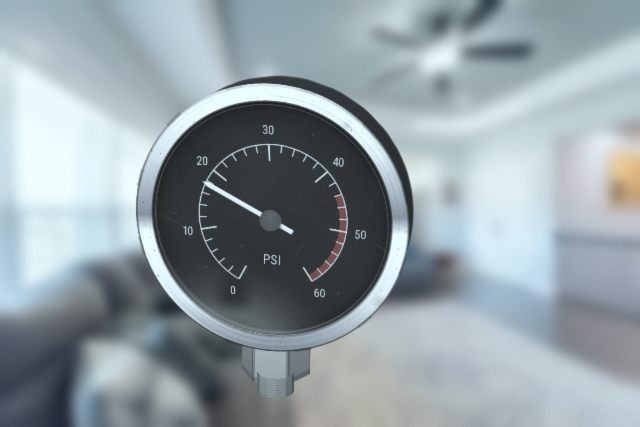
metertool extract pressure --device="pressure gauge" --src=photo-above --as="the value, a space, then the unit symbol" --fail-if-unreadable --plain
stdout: 18 psi
